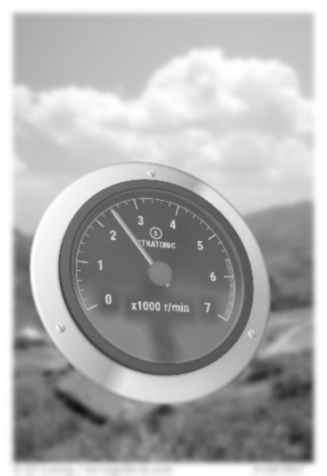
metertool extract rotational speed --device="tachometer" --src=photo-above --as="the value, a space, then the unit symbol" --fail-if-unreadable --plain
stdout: 2400 rpm
